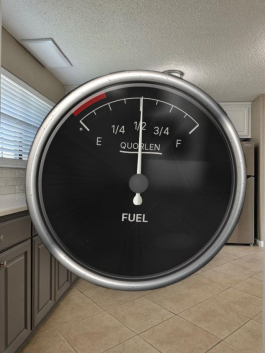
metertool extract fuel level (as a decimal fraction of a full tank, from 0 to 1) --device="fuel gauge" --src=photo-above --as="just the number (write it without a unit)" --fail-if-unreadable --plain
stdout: 0.5
